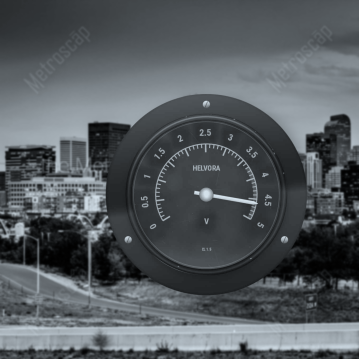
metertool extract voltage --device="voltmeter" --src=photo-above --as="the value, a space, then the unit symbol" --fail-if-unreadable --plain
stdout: 4.6 V
